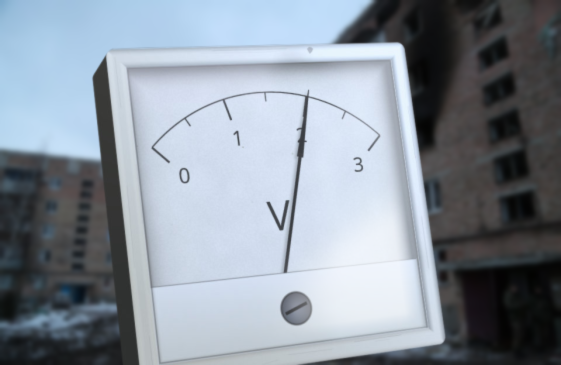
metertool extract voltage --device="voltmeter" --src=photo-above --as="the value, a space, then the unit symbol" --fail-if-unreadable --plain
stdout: 2 V
